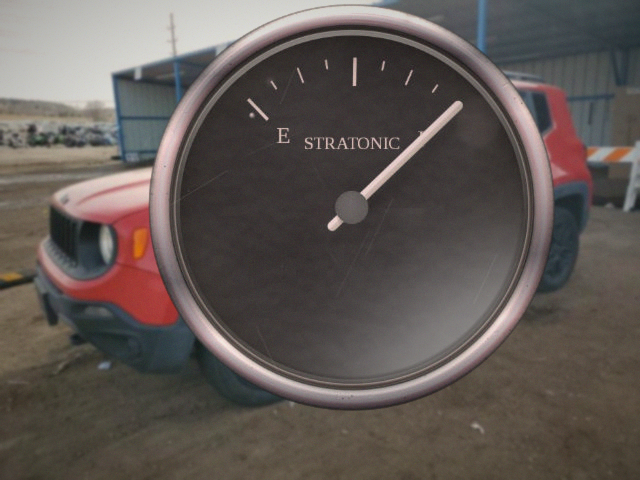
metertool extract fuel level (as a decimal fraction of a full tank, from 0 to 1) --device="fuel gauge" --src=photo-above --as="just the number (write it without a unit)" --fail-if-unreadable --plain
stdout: 1
